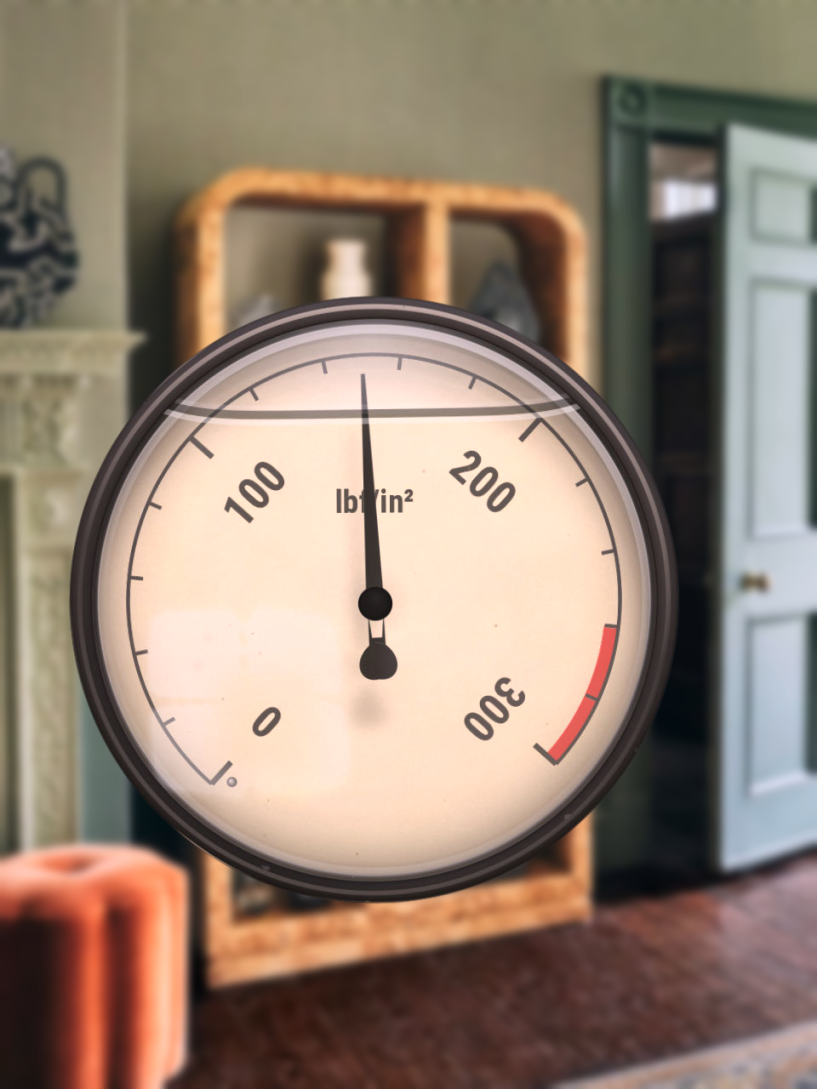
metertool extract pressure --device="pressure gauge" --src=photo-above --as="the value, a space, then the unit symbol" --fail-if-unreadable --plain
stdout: 150 psi
